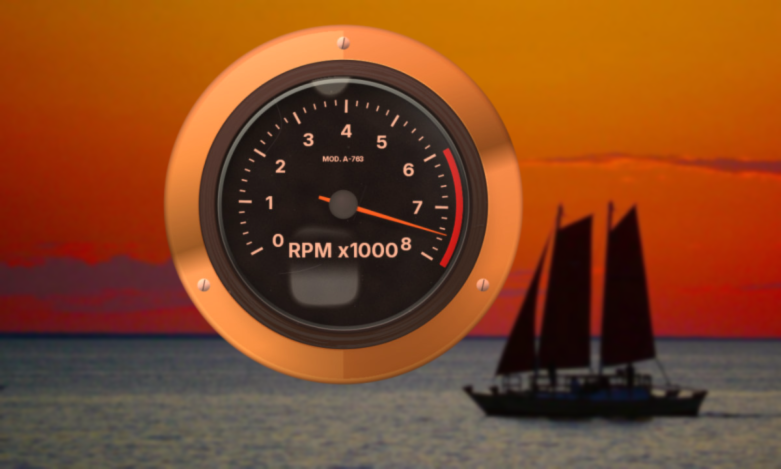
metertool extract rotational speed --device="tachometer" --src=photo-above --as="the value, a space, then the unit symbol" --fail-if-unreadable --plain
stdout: 7500 rpm
